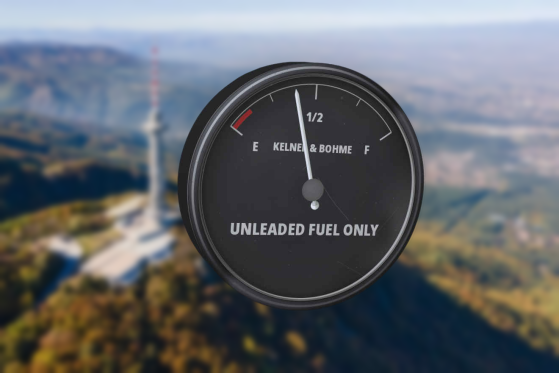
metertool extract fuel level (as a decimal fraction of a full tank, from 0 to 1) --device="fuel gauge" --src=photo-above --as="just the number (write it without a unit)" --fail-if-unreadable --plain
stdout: 0.375
